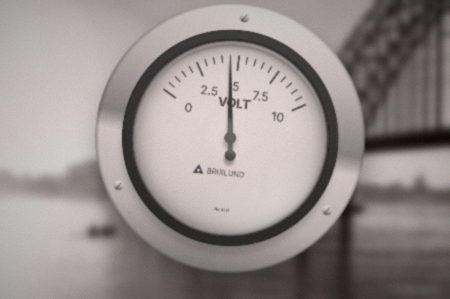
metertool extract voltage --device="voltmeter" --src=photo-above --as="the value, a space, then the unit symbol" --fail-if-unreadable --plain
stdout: 4.5 V
